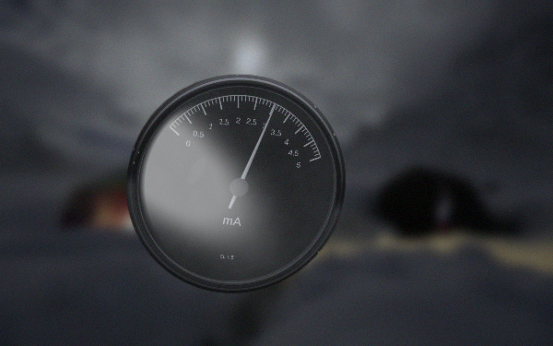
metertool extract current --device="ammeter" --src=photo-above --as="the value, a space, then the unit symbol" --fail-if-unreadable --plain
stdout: 3 mA
